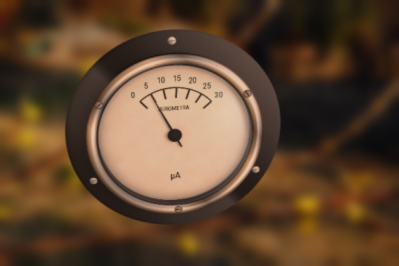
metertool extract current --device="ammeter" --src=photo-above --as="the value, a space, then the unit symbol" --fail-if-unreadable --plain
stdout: 5 µA
